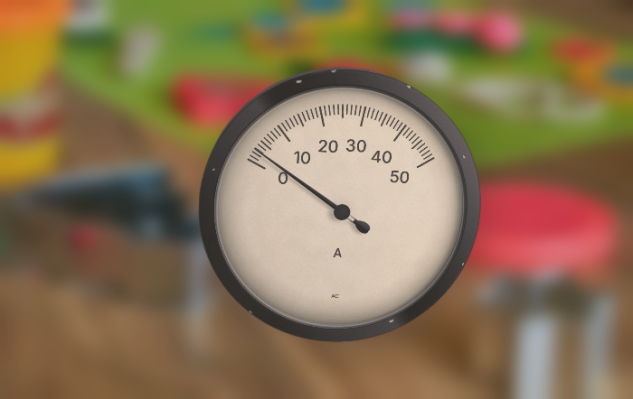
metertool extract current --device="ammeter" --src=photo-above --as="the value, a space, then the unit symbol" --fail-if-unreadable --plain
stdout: 3 A
